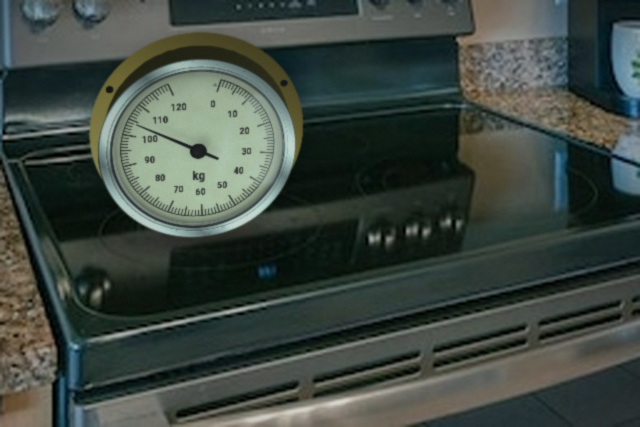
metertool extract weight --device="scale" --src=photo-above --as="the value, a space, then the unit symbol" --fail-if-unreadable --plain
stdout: 105 kg
